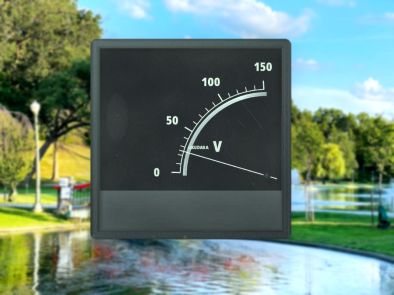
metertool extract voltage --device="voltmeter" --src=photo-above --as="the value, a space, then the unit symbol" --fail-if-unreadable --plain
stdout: 25 V
